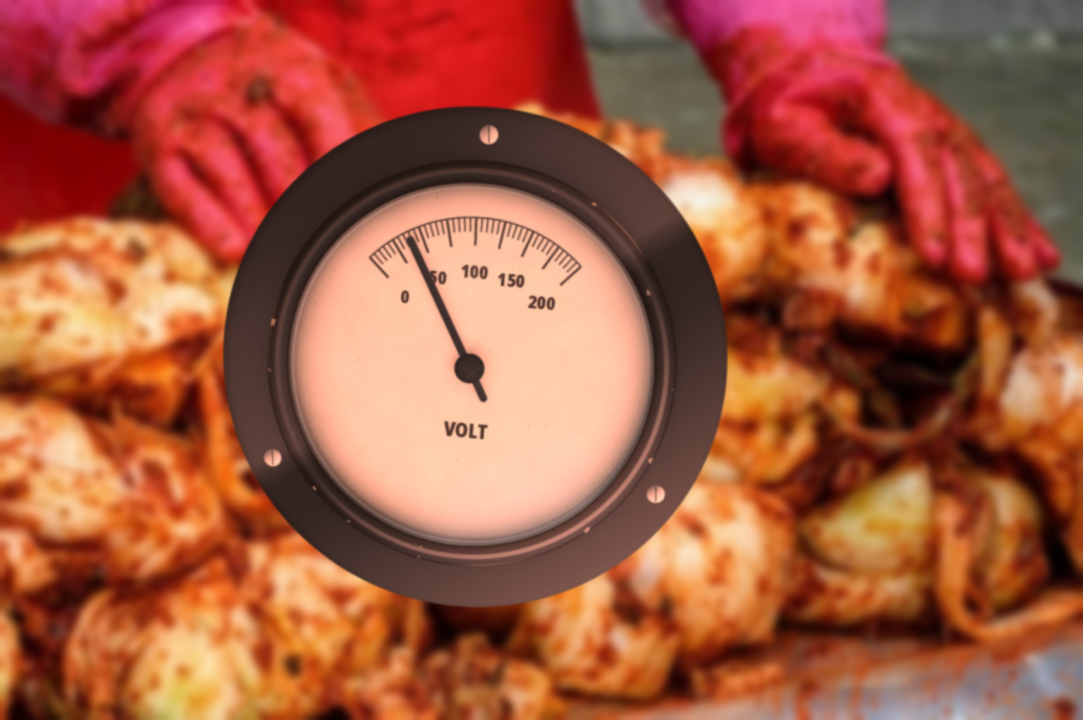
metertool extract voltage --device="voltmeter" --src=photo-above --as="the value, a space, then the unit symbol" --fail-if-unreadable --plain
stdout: 40 V
